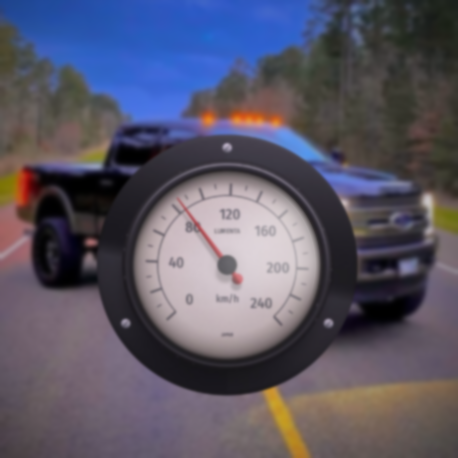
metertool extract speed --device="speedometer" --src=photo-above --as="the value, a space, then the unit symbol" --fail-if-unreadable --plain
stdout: 85 km/h
